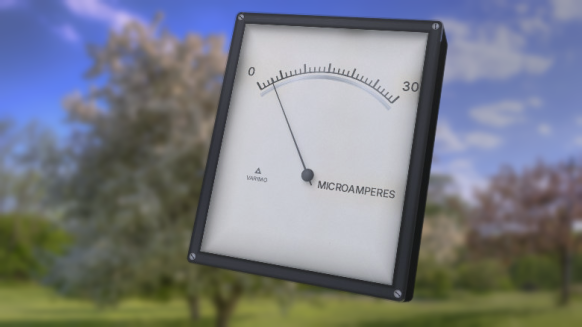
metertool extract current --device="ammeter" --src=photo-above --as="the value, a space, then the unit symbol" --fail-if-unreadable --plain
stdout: 3 µA
